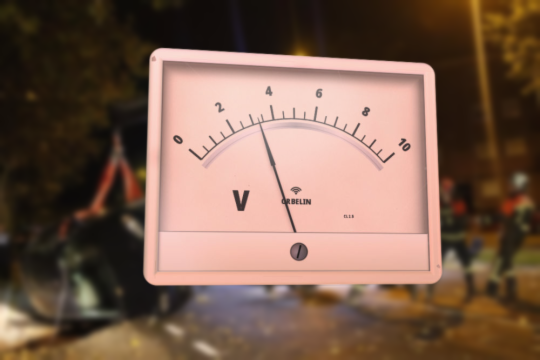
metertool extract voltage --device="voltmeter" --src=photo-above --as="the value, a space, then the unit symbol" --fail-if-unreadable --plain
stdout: 3.25 V
